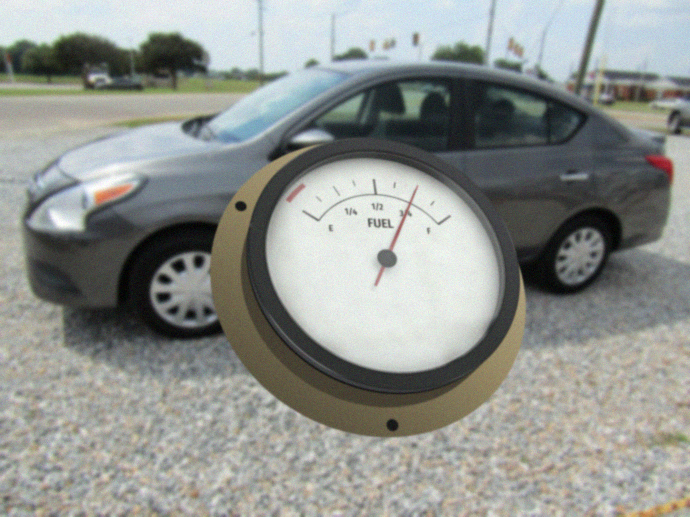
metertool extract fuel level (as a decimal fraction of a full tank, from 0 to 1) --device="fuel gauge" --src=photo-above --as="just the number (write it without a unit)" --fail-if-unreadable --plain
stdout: 0.75
